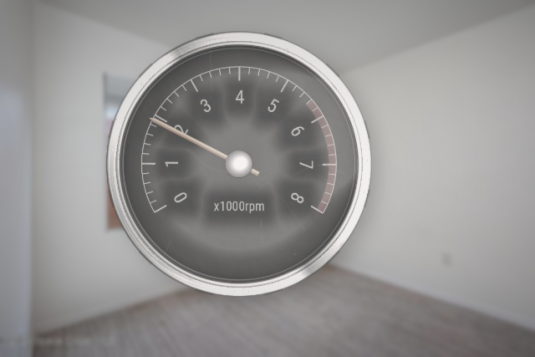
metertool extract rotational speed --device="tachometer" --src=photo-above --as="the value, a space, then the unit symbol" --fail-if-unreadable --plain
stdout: 1900 rpm
